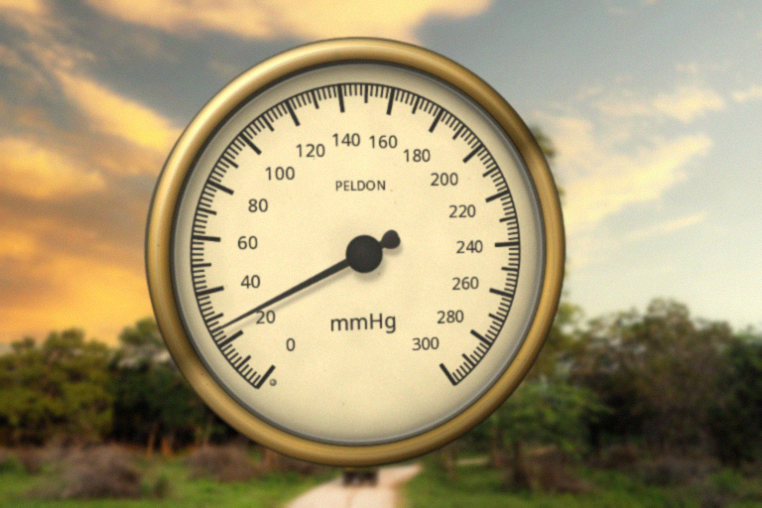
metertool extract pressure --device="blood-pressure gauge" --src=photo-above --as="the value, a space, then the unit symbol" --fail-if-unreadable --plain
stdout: 26 mmHg
